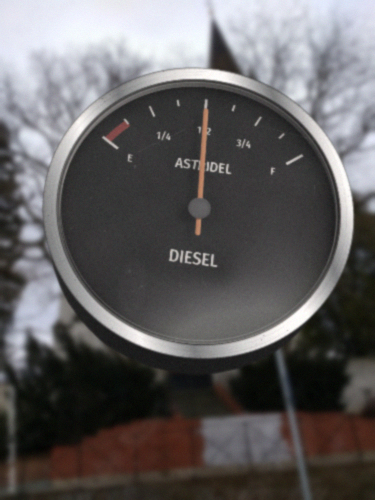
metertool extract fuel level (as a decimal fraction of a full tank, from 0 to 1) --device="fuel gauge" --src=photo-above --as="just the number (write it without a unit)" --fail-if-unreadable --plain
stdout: 0.5
